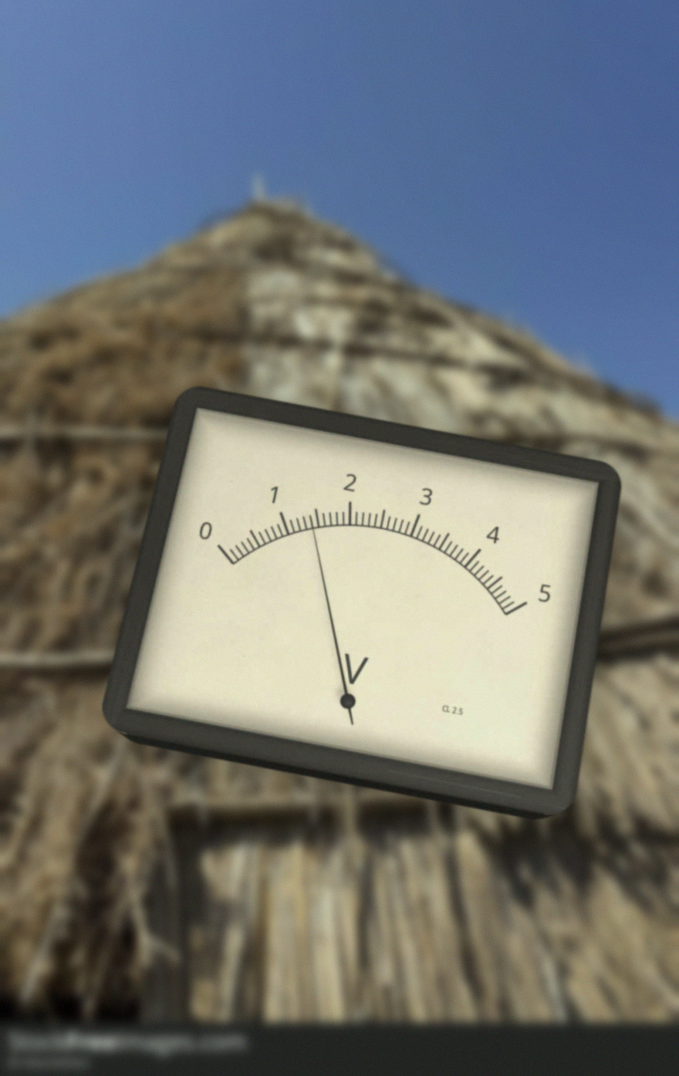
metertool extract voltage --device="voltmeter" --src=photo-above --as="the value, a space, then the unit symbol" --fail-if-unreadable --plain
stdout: 1.4 V
